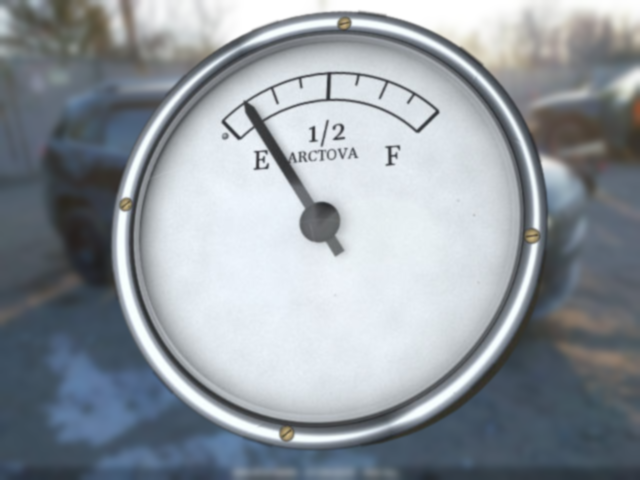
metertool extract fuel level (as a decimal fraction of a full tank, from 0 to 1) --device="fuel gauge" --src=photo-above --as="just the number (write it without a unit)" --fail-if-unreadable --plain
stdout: 0.125
